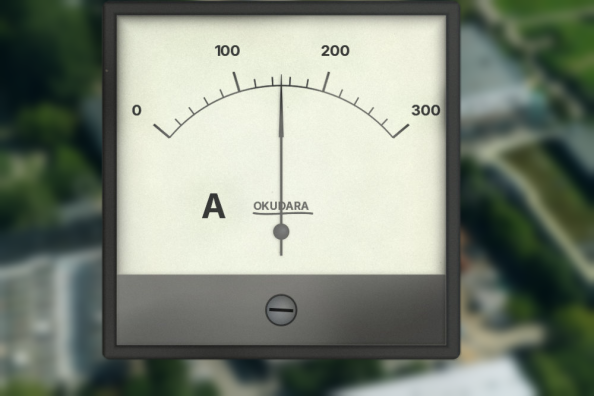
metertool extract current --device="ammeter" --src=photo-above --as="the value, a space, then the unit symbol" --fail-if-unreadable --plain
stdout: 150 A
